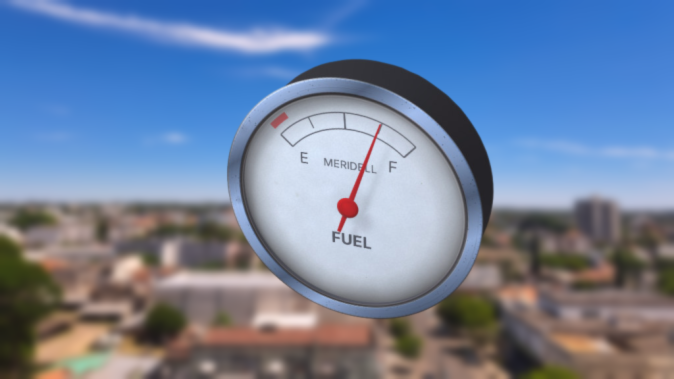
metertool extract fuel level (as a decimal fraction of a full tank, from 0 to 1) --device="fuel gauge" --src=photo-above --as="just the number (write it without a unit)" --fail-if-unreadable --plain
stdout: 0.75
